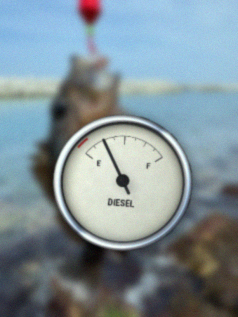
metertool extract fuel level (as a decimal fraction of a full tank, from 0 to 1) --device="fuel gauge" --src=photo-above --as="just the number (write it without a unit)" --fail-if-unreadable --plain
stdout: 0.25
